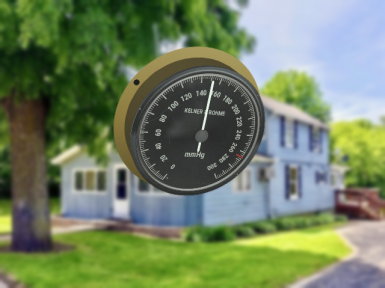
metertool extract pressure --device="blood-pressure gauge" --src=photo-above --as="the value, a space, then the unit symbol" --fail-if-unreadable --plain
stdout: 150 mmHg
